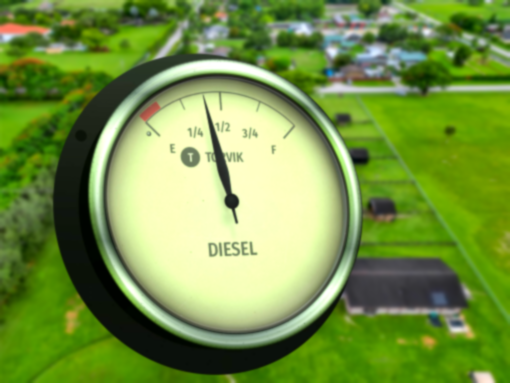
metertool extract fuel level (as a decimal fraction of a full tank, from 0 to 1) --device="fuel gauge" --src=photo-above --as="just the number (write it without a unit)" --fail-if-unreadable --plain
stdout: 0.375
